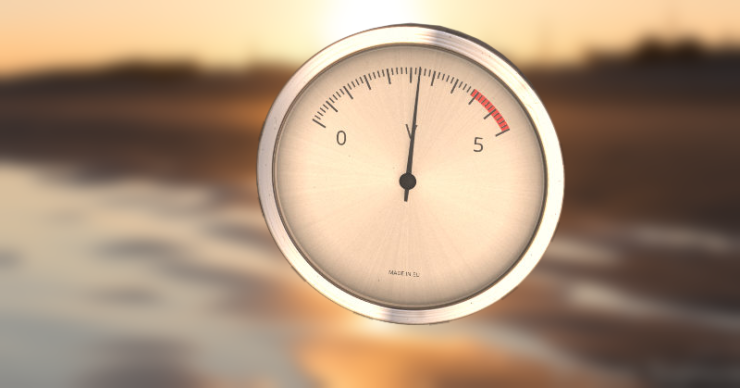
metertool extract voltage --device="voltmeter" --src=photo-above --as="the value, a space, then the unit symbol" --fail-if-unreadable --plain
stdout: 2.7 V
